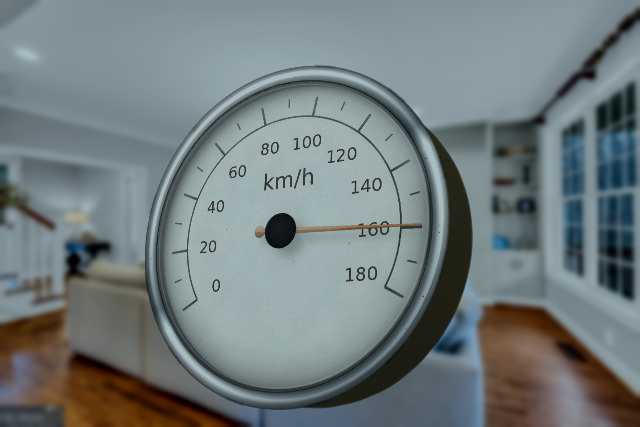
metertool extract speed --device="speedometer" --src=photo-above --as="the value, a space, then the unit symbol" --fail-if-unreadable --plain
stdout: 160 km/h
